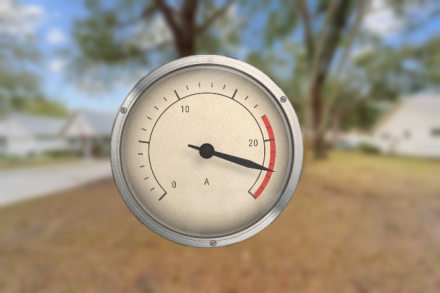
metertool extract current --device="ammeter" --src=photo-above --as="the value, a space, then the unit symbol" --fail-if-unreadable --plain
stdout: 22.5 A
